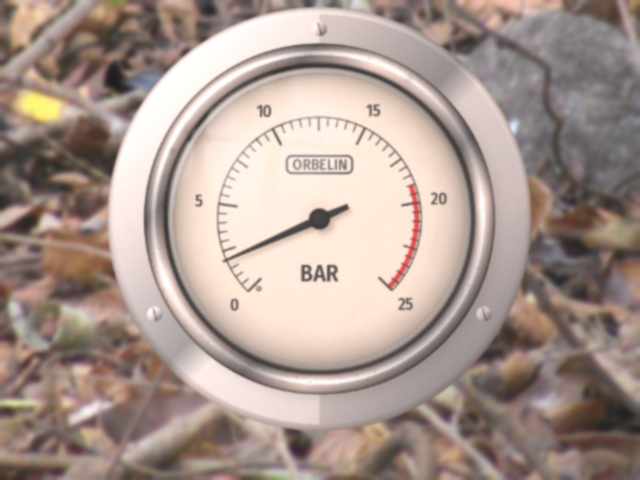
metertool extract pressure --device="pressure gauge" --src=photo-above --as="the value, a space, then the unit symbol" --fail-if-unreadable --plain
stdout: 2 bar
